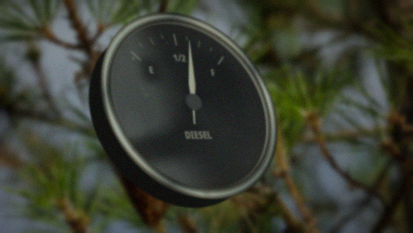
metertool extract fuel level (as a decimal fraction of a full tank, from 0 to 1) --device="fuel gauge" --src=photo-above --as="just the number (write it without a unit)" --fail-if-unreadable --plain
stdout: 0.625
